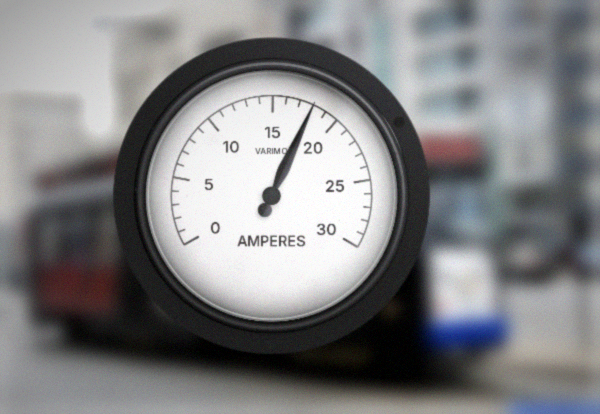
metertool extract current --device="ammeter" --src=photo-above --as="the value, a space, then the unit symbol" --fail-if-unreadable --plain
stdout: 18 A
